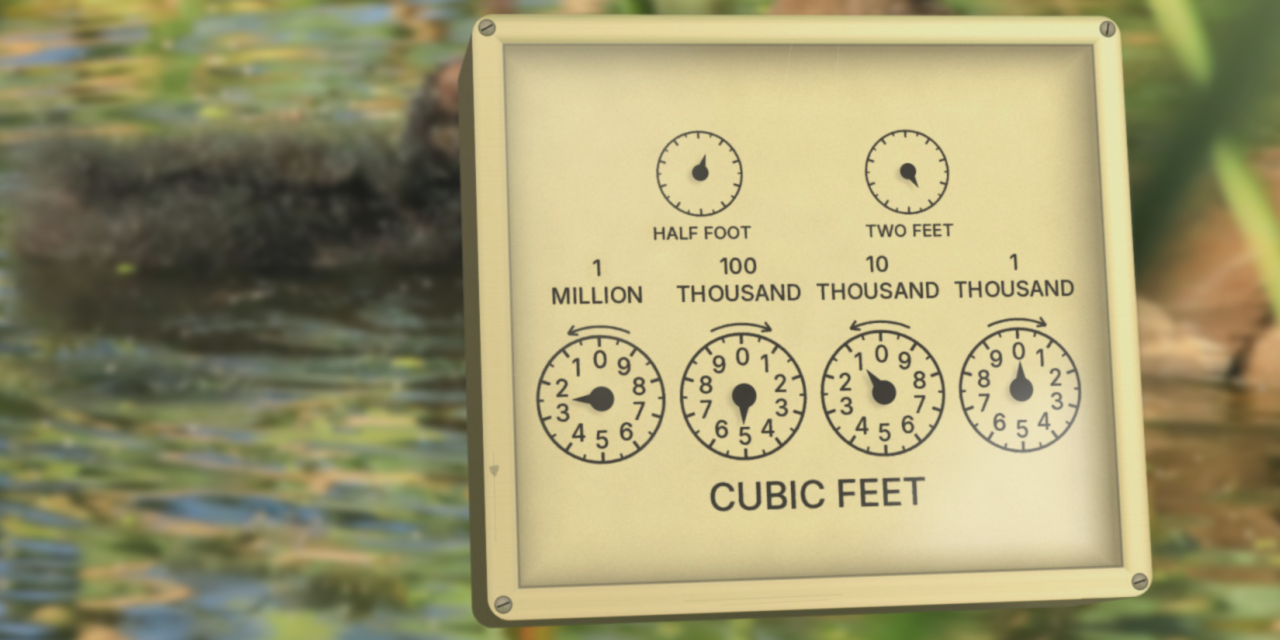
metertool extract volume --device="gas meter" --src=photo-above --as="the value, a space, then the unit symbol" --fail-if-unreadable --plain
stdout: 251000 ft³
